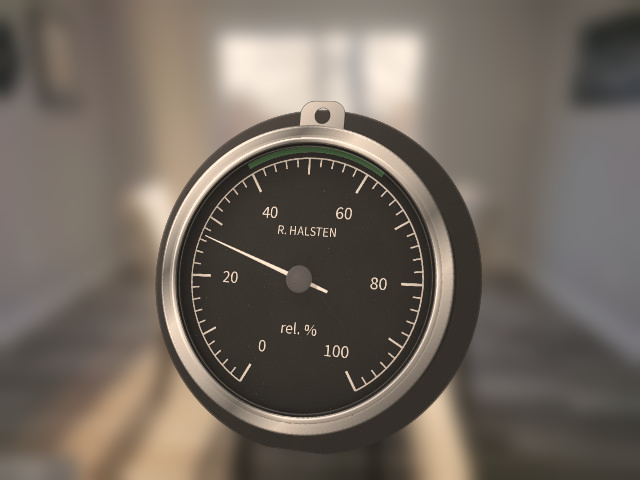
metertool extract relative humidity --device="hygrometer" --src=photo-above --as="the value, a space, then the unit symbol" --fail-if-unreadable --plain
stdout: 27 %
